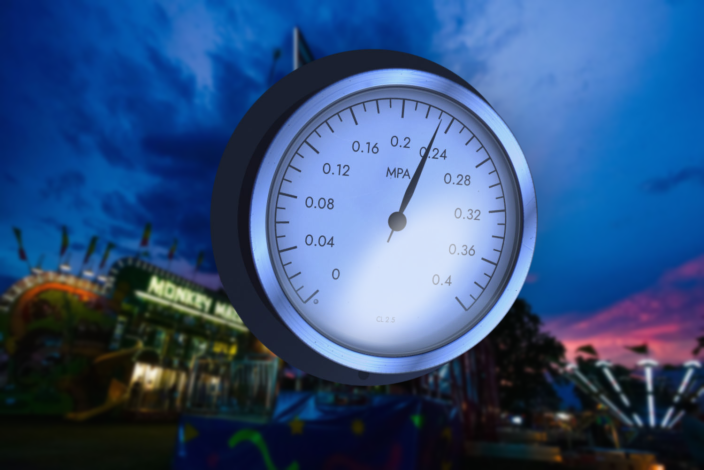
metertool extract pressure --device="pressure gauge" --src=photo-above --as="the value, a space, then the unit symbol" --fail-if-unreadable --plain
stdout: 0.23 MPa
